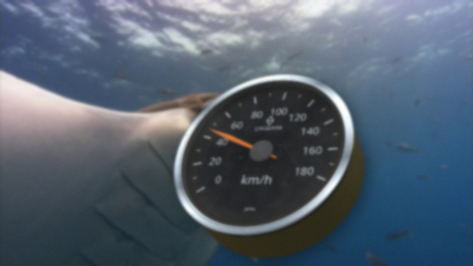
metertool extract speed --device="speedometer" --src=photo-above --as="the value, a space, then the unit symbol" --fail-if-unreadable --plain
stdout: 45 km/h
